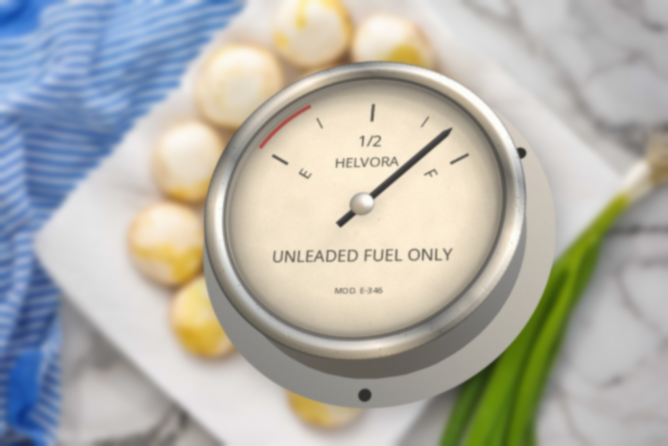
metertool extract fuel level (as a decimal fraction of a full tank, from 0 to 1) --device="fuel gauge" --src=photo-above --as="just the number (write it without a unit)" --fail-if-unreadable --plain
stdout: 0.875
